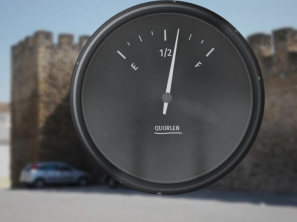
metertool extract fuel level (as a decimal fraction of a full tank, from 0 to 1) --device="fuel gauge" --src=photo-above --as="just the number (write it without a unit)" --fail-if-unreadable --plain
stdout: 0.625
